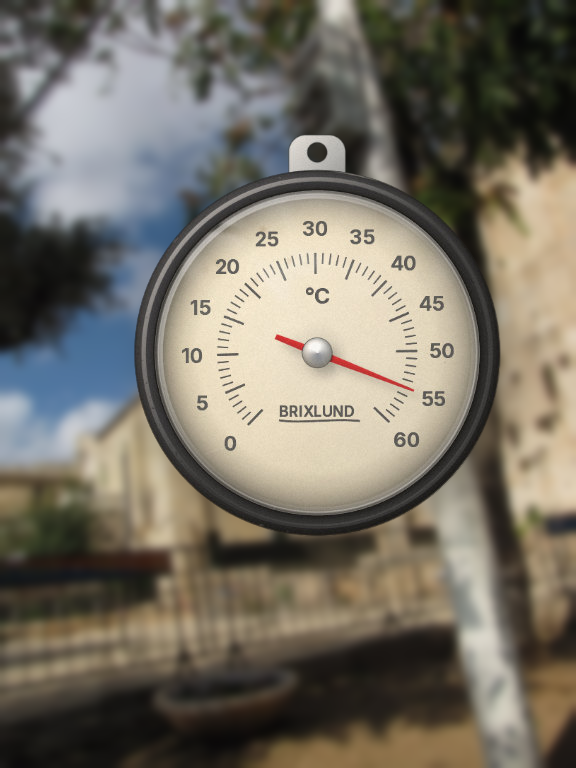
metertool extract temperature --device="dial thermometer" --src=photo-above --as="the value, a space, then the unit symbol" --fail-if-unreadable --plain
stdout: 55 °C
